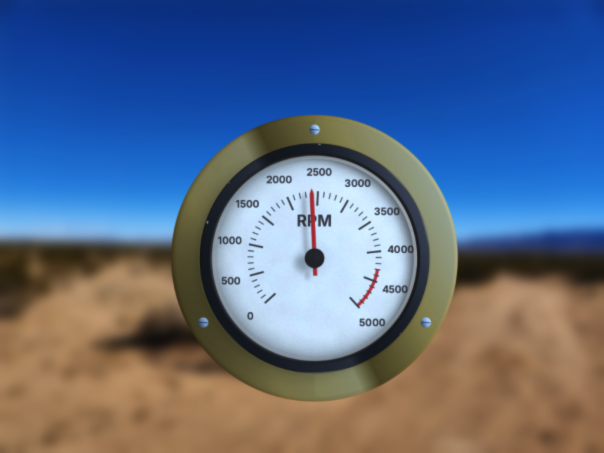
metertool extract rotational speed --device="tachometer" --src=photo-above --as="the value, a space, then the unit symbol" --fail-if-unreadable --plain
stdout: 2400 rpm
